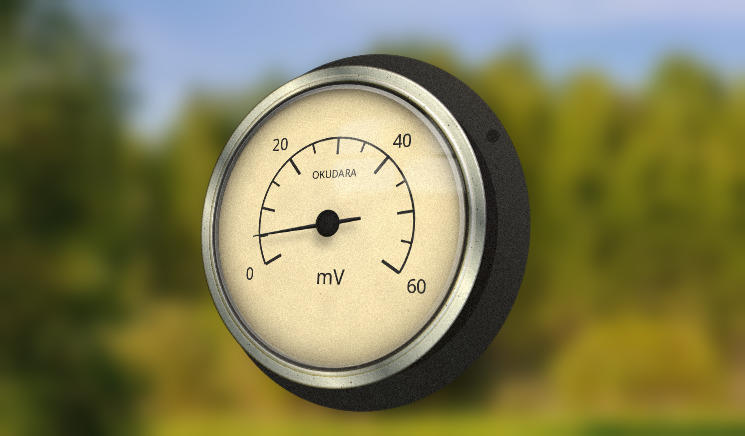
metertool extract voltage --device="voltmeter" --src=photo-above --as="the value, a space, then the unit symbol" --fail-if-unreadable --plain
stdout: 5 mV
